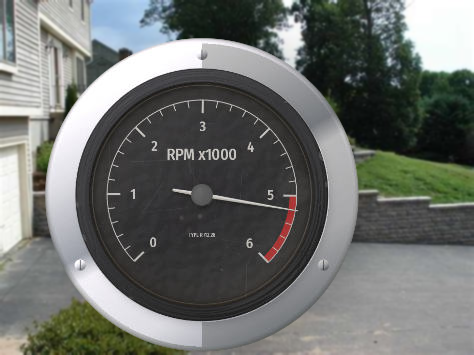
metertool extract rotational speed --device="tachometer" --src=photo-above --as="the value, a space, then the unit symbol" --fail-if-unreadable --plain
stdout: 5200 rpm
